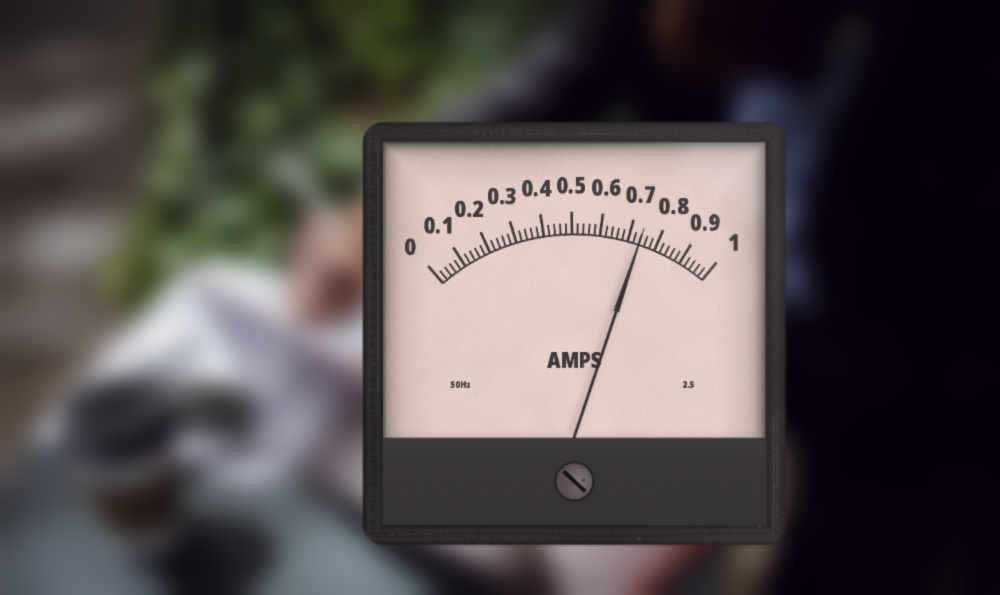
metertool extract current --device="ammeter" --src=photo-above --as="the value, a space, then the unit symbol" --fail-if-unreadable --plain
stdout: 0.74 A
